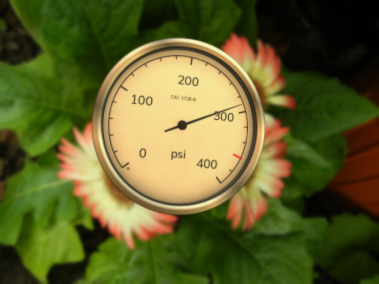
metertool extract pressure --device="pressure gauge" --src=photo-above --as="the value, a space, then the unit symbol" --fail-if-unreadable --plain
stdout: 290 psi
